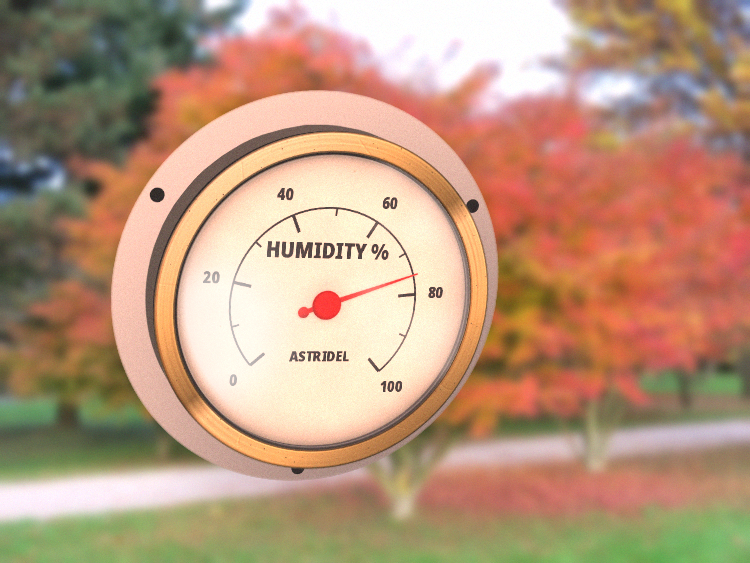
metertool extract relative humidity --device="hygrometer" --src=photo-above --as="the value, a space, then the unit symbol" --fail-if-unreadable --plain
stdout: 75 %
